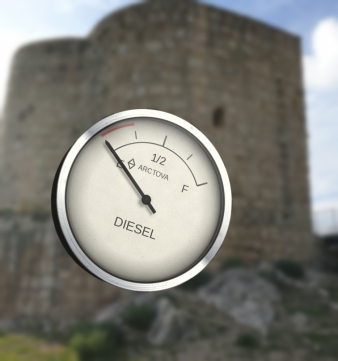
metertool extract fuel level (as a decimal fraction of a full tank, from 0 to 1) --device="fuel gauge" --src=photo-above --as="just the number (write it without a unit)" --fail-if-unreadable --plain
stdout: 0
